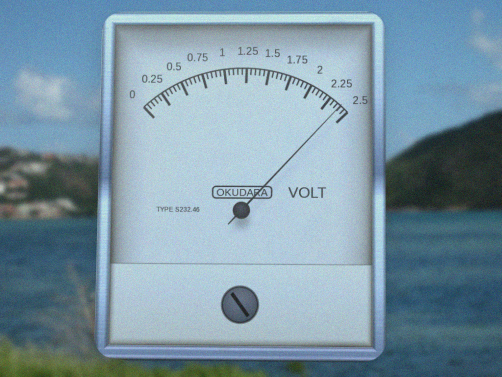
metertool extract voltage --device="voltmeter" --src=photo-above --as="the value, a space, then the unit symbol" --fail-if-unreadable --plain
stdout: 2.4 V
